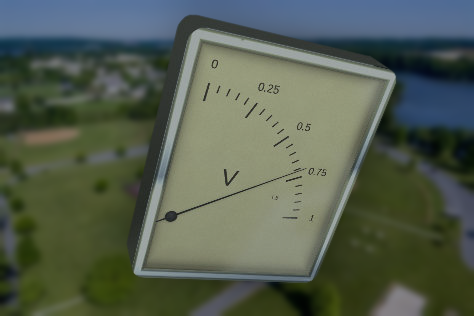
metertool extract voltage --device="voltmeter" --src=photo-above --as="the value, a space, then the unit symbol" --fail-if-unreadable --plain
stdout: 0.7 V
